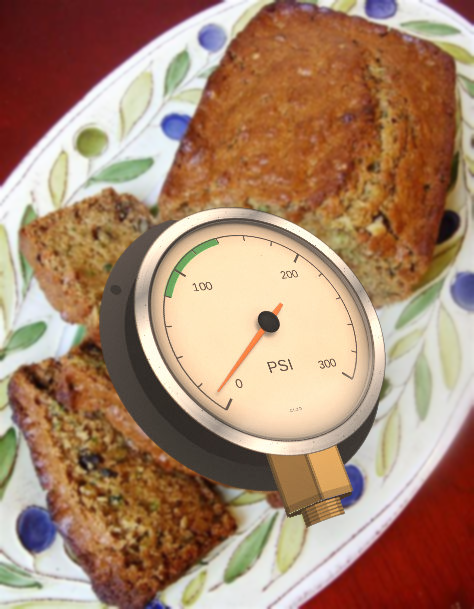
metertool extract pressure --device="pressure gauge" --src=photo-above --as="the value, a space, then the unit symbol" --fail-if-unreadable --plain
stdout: 10 psi
